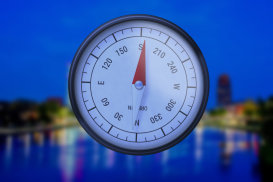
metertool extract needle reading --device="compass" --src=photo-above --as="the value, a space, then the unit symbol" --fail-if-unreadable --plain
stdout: 185 °
